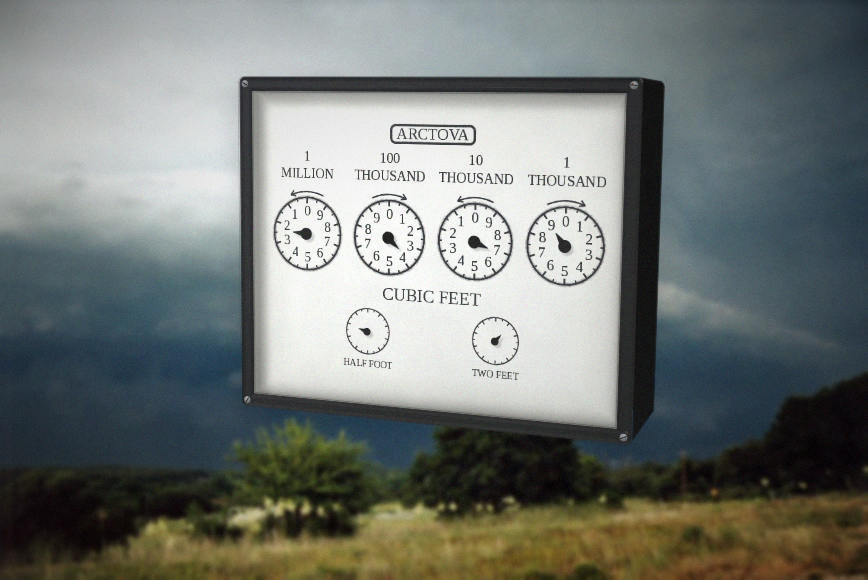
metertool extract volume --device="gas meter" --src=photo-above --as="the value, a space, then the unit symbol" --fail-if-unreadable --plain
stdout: 236900 ft³
